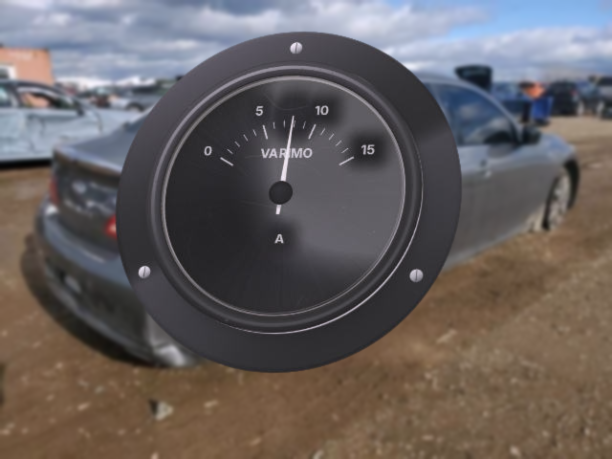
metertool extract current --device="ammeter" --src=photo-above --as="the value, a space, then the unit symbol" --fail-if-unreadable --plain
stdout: 8 A
